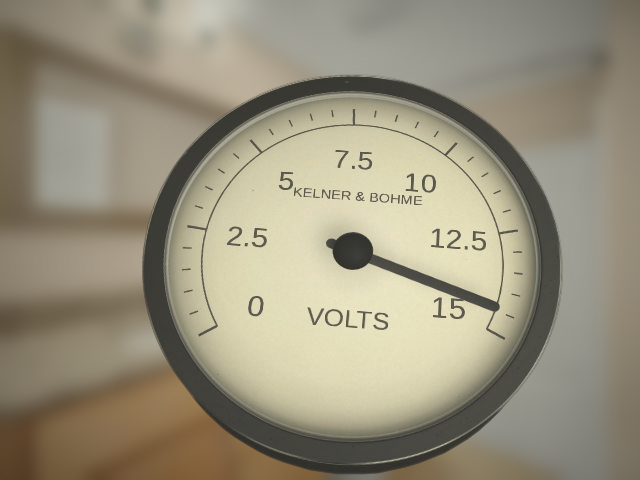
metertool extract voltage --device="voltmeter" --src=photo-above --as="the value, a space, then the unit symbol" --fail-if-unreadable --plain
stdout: 14.5 V
